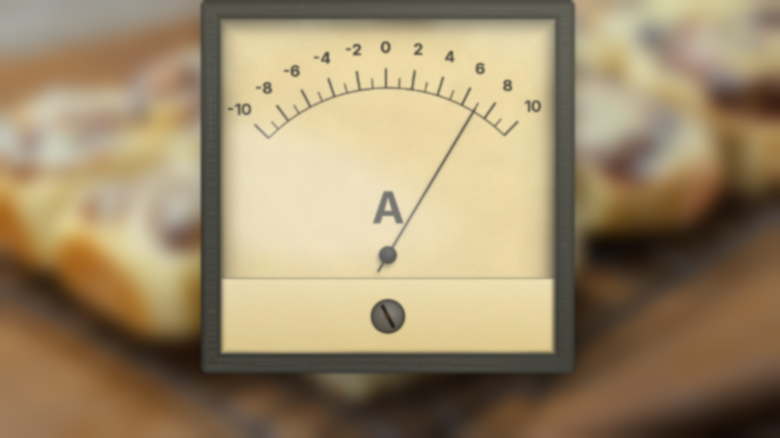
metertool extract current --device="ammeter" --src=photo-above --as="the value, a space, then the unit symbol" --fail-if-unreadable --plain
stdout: 7 A
